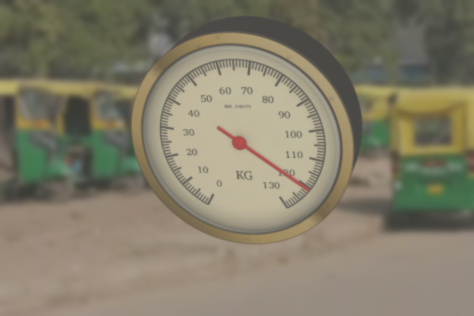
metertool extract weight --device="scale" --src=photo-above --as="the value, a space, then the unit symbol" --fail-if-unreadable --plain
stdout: 120 kg
